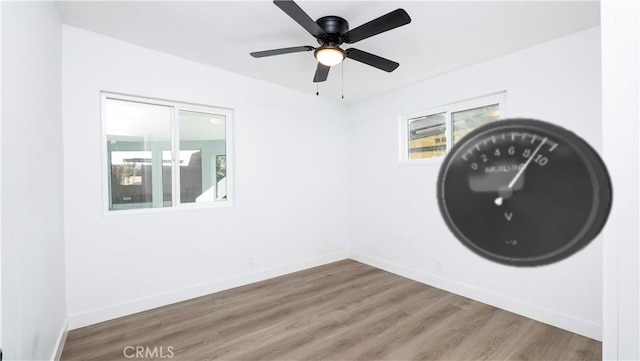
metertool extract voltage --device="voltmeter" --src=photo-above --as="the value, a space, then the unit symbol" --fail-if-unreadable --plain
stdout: 9 V
